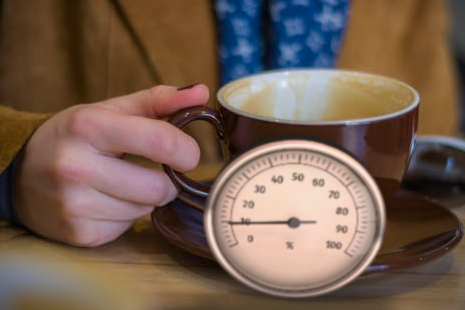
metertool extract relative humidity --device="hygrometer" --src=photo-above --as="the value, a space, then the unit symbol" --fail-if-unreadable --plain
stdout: 10 %
